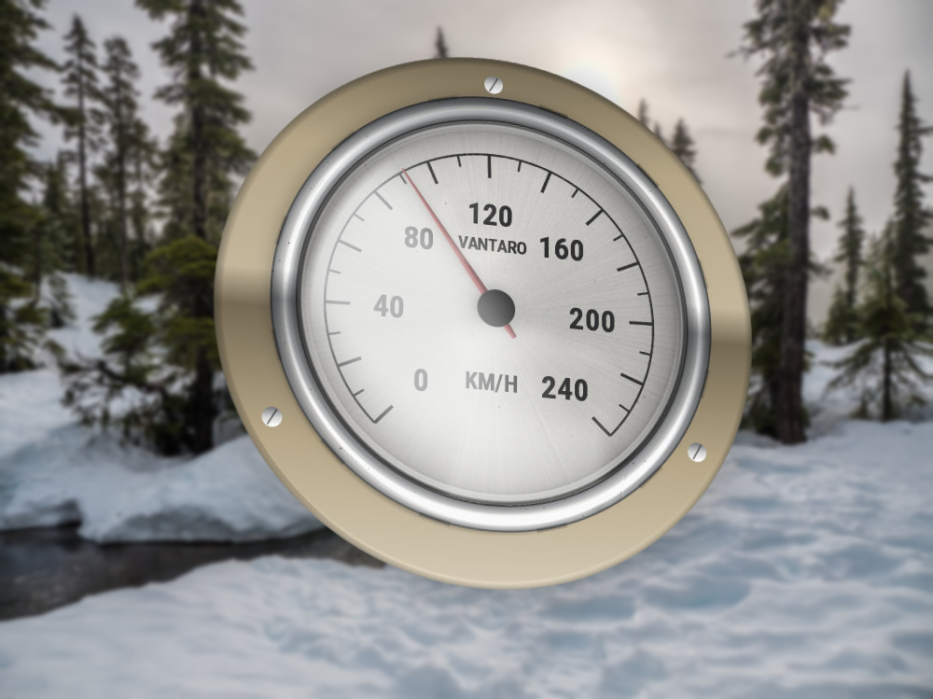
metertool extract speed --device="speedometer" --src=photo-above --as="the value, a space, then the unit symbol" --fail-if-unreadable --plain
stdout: 90 km/h
